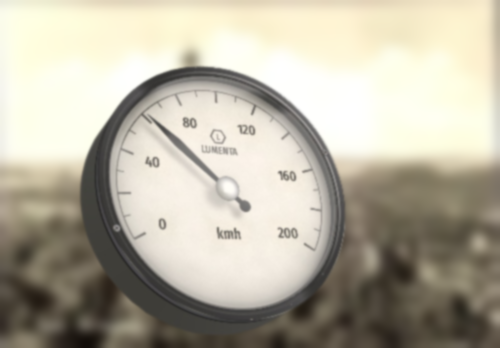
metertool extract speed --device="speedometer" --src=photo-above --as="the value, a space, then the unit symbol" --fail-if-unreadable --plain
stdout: 60 km/h
